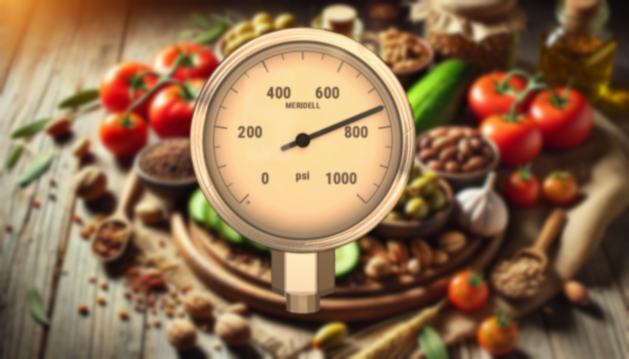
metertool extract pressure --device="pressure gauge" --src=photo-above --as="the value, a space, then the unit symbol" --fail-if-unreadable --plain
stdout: 750 psi
